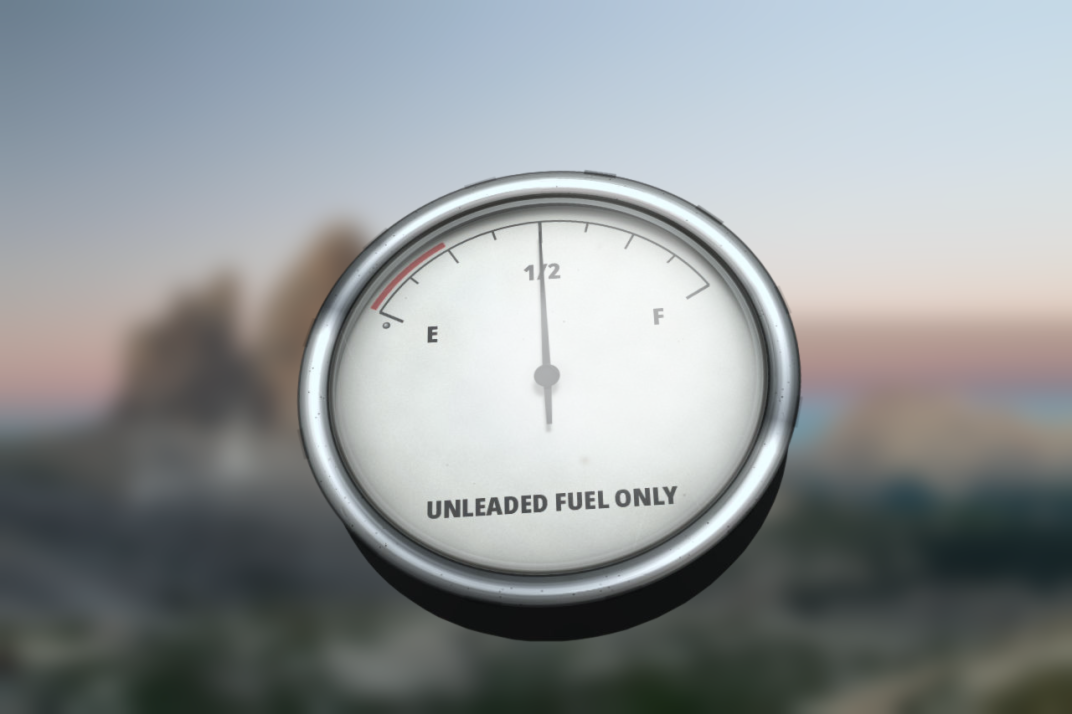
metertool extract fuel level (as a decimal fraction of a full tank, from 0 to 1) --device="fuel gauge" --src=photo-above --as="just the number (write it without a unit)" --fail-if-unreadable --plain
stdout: 0.5
